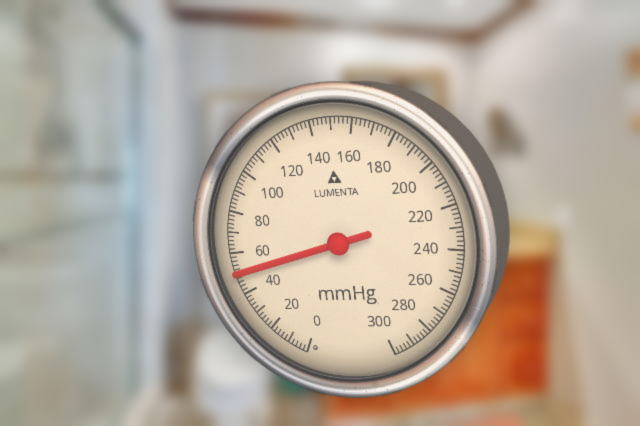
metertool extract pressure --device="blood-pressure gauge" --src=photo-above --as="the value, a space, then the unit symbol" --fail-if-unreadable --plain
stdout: 50 mmHg
